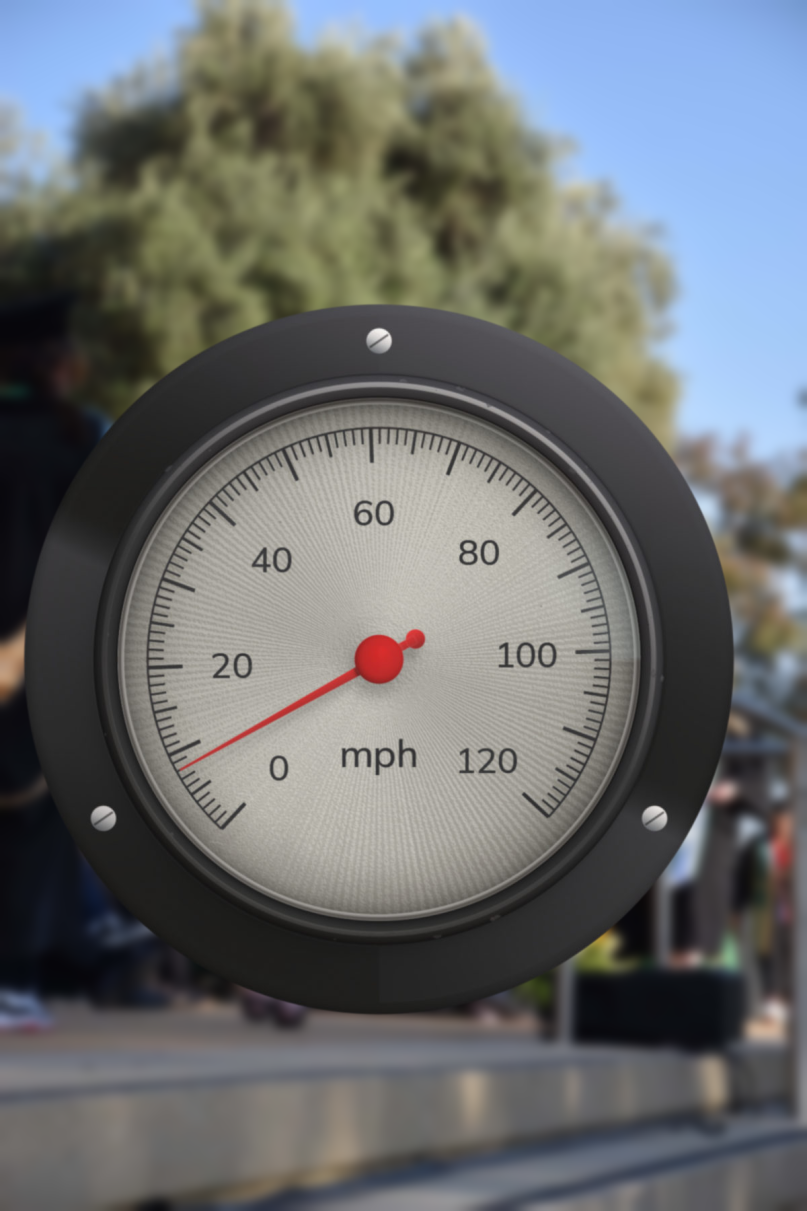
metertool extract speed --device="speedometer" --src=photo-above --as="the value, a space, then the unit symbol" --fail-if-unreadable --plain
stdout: 8 mph
